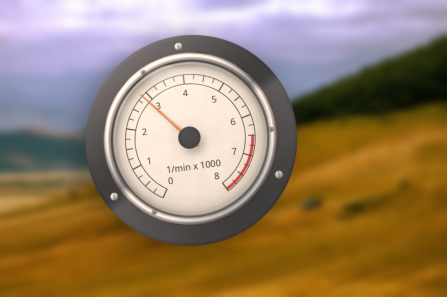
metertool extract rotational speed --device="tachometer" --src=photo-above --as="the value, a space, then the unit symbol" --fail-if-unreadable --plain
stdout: 2875 rpm
